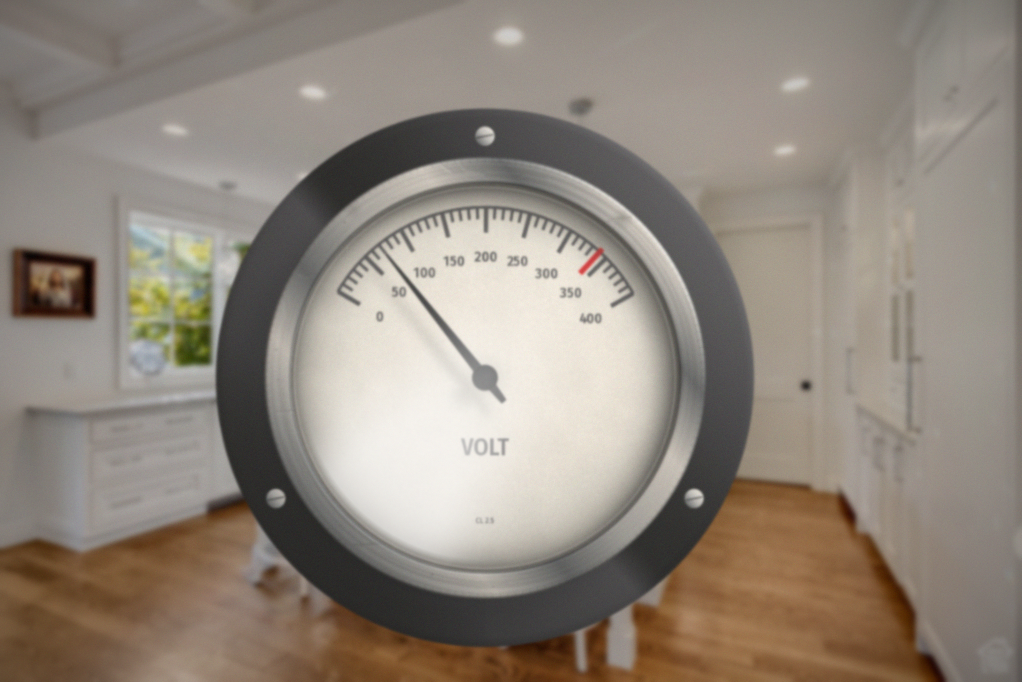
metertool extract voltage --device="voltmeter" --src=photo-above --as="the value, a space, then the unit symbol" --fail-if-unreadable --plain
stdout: 70 V
